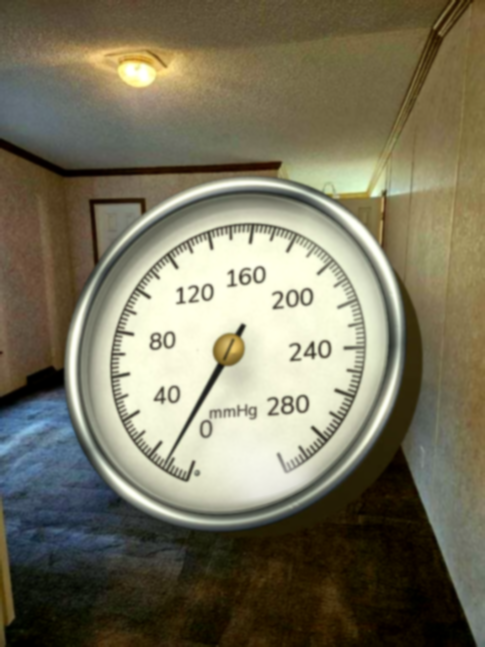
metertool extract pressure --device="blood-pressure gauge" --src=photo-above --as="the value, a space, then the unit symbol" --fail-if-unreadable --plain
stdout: 10 mmHg
